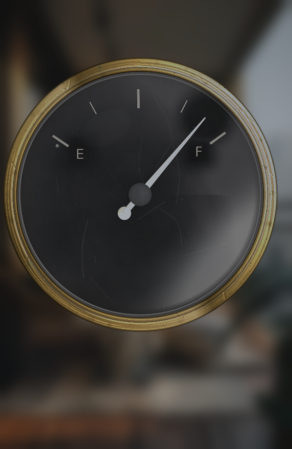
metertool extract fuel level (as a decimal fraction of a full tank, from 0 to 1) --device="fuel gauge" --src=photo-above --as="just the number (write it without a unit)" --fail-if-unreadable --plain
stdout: 0.875
